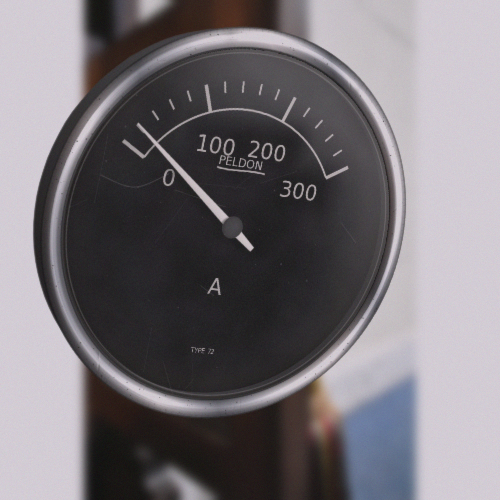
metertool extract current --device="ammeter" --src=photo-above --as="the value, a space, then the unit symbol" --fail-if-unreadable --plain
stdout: 20 A
